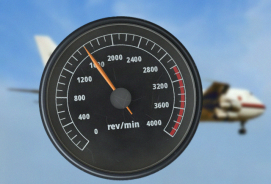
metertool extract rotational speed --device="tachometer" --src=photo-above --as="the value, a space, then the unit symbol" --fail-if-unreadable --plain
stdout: 1600 rpm
